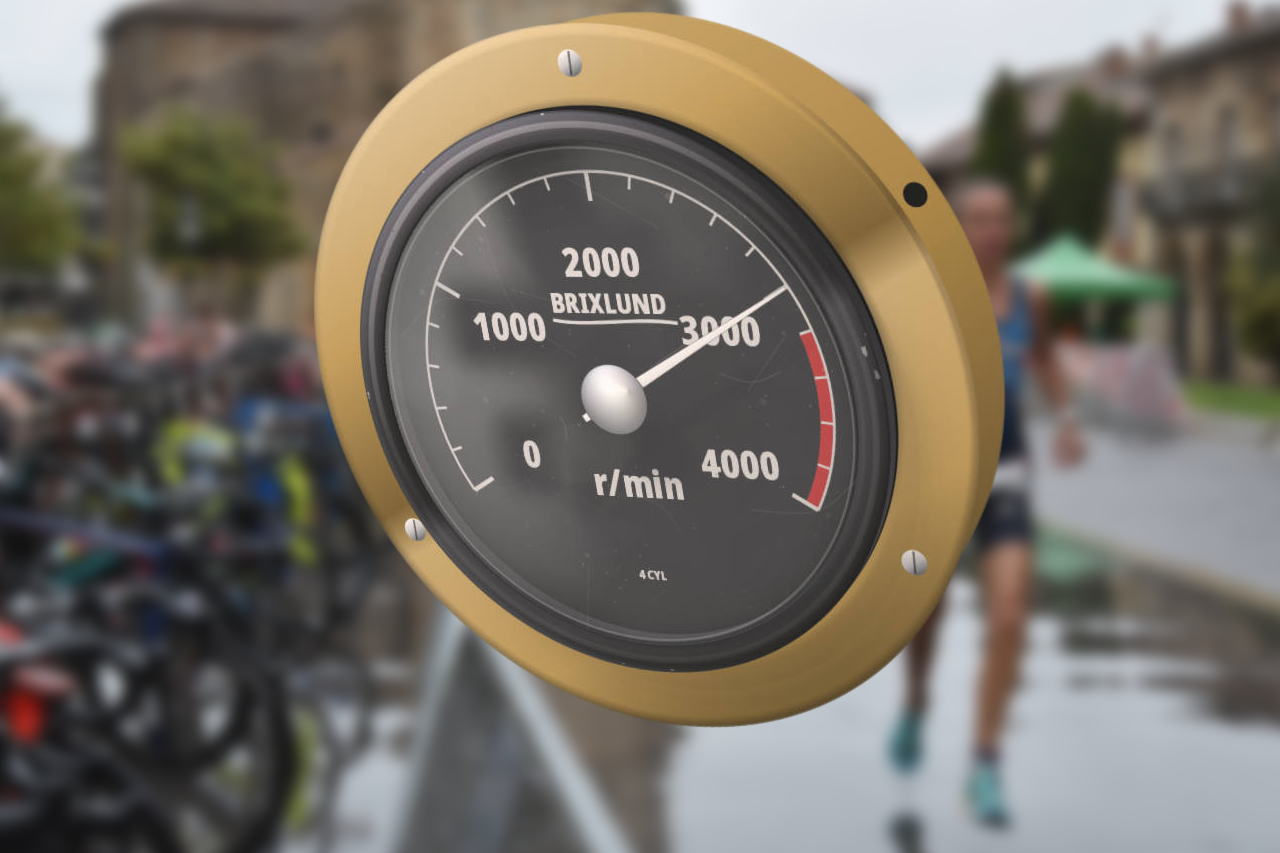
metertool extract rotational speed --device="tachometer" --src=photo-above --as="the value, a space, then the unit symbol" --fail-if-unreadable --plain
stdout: 3000 rpm
